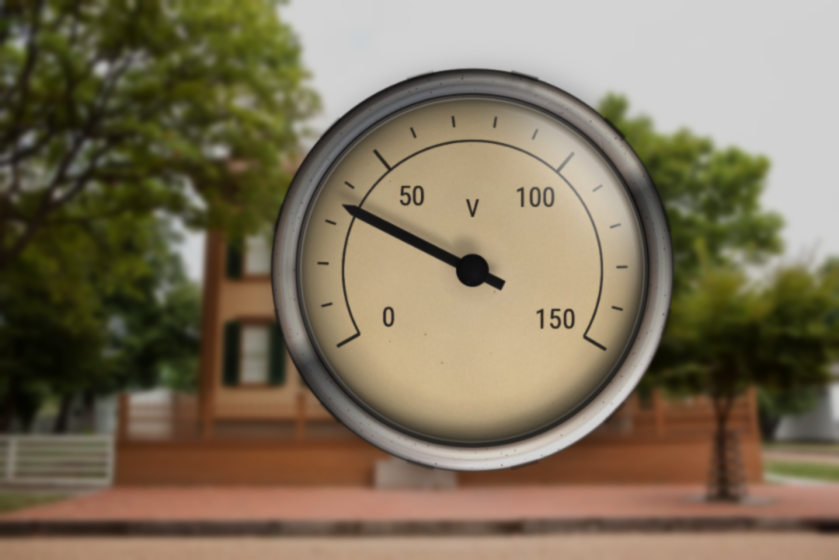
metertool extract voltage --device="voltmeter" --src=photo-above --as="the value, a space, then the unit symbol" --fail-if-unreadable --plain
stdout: 35 V
